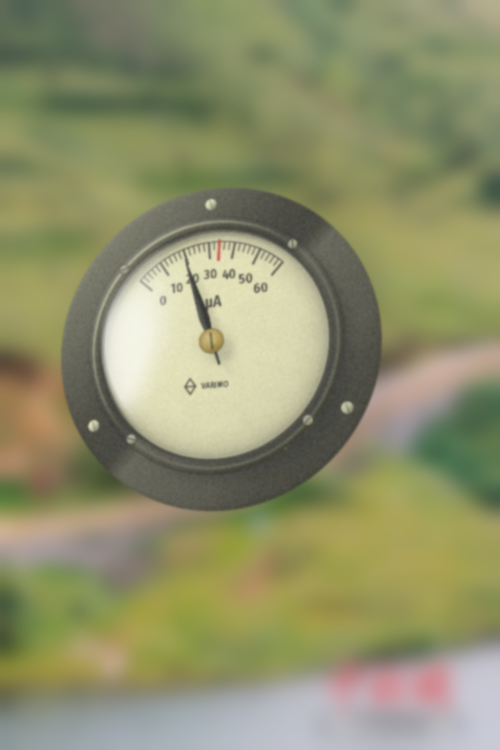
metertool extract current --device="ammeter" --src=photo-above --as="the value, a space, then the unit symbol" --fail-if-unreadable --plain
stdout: 20 µA
